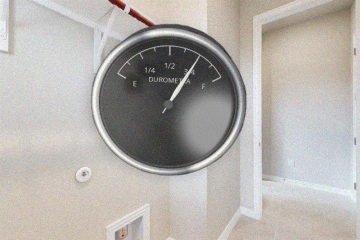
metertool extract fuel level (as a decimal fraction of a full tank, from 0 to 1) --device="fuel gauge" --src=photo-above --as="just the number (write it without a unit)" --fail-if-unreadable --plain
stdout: 0.75
